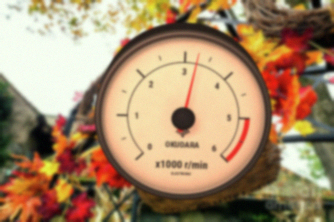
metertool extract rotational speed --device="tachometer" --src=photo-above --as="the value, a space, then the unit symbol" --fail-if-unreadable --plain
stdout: 3250 rpm
